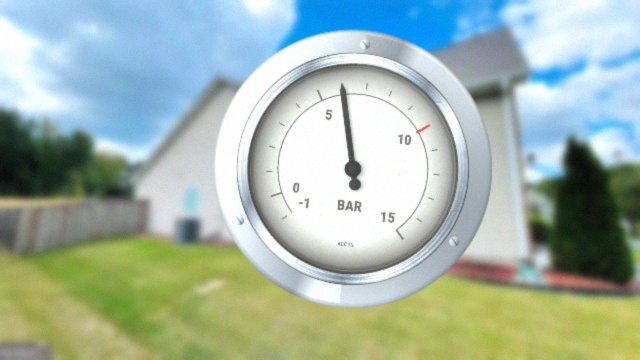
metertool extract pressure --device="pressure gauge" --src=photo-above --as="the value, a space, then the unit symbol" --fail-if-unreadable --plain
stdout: 6 bar
